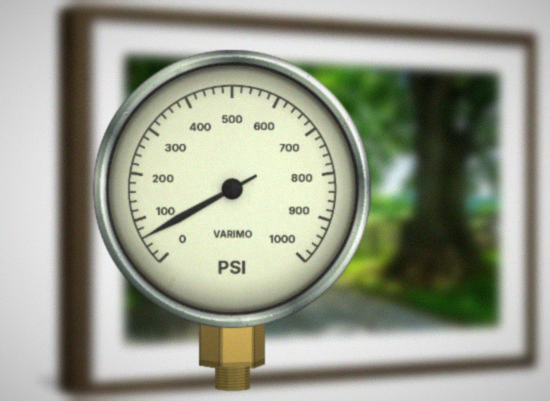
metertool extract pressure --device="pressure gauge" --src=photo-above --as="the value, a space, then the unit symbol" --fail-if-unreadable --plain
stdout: 60 psi
